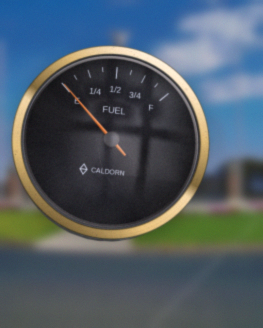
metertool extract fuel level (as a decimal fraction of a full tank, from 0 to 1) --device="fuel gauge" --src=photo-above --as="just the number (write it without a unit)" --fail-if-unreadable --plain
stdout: 0
